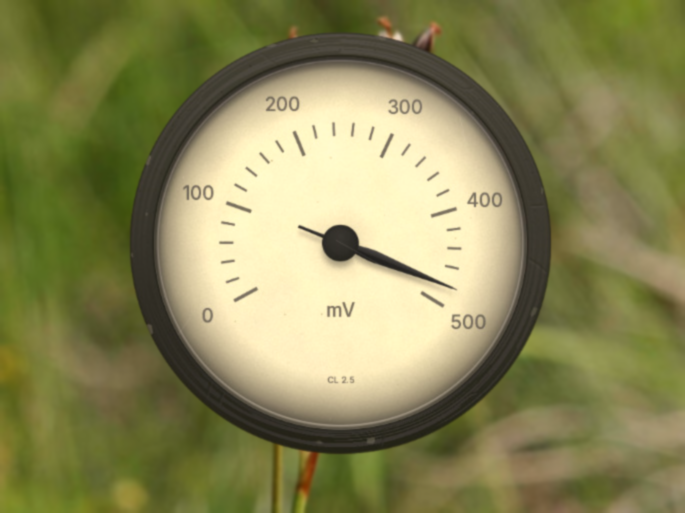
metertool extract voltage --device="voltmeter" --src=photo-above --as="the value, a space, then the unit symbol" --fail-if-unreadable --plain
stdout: 480 mV
